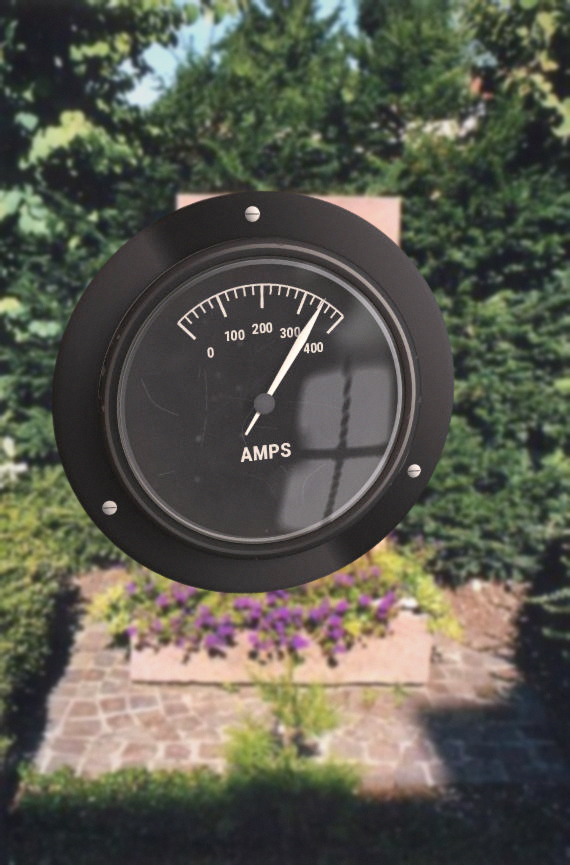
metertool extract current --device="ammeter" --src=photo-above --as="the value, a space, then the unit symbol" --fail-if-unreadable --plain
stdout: 340 A
